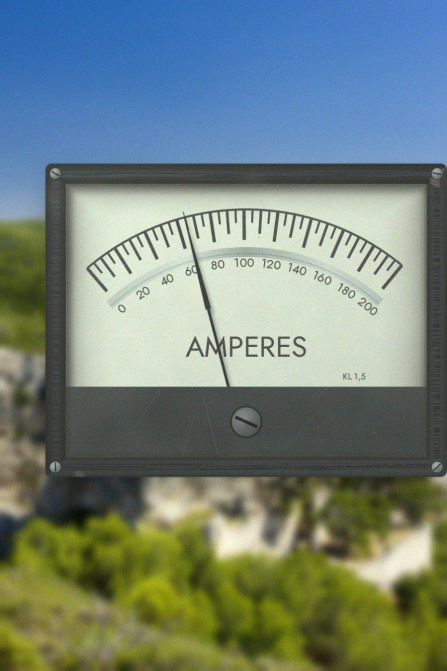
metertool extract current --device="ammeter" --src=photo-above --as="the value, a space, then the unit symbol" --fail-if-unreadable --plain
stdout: 65 A
